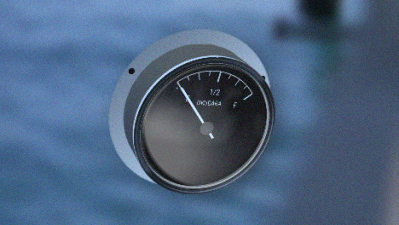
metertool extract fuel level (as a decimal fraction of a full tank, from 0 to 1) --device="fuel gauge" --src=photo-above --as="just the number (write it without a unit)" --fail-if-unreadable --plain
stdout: 0
